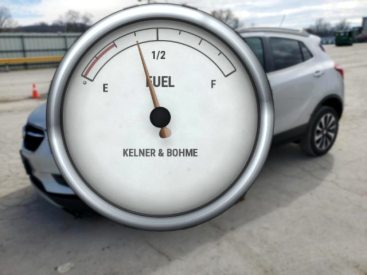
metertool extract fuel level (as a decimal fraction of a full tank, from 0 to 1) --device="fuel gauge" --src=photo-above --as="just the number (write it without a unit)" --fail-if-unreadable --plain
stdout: 0.375
